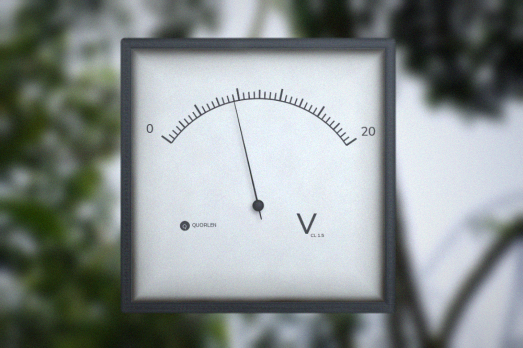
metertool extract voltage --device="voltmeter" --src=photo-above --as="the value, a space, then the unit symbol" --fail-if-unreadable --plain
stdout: 7.5 V
